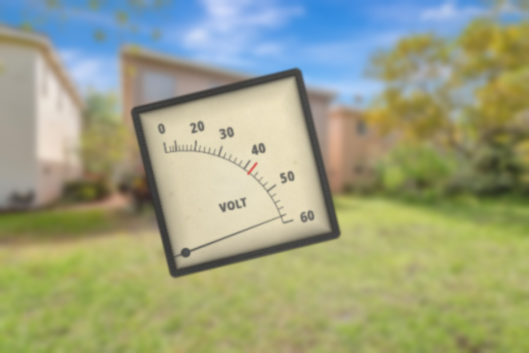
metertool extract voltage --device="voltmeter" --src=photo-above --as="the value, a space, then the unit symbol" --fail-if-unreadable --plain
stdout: 58 V
